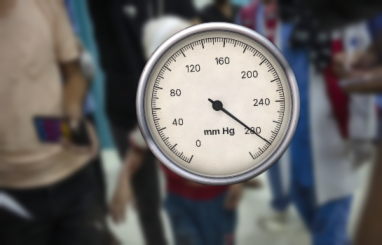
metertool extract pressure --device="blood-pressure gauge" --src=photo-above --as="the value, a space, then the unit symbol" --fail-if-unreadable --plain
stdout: 280 mmHg
